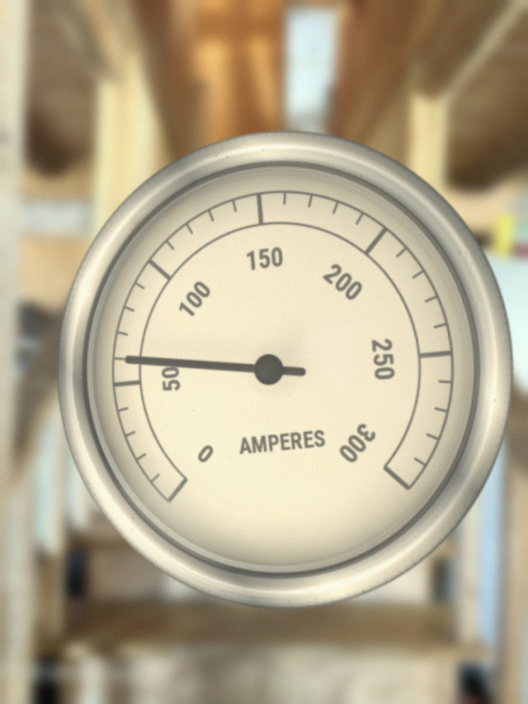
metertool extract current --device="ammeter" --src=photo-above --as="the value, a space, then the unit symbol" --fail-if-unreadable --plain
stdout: 60 A
